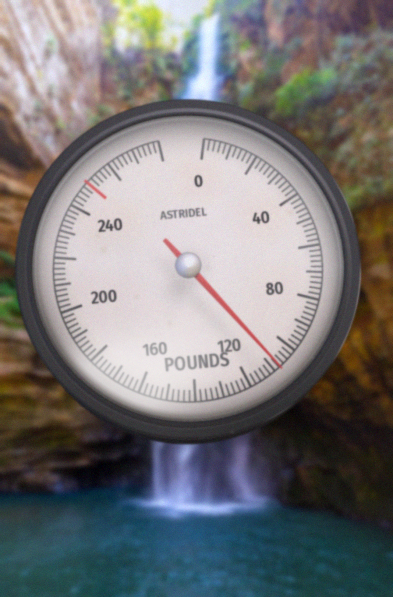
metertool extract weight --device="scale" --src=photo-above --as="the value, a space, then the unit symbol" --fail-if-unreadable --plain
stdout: 108 lb
